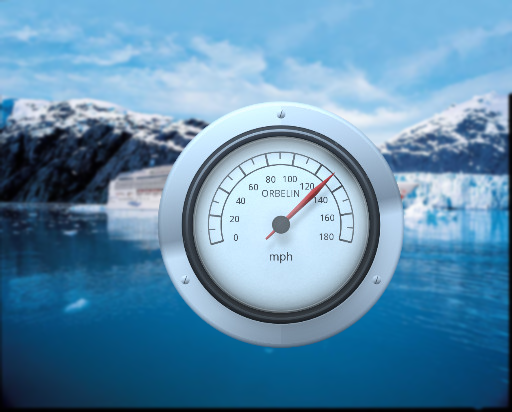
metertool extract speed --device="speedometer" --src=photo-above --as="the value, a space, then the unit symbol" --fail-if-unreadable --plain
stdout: 130 mph
